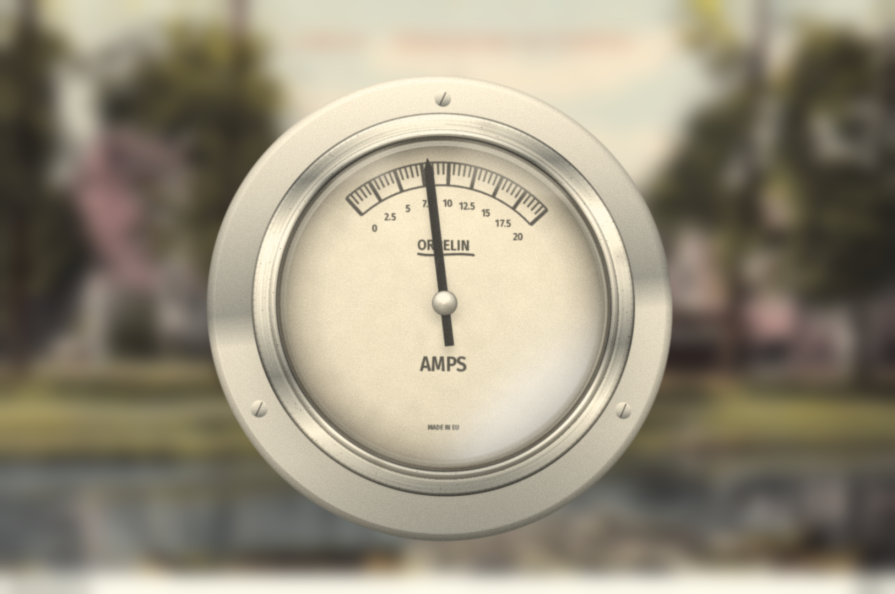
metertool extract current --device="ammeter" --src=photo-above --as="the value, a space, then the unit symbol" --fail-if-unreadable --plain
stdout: 8 A
